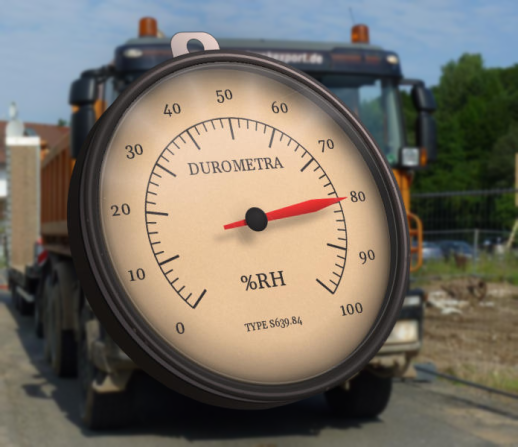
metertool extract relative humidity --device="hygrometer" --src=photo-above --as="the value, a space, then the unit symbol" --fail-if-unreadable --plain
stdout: 80 %
